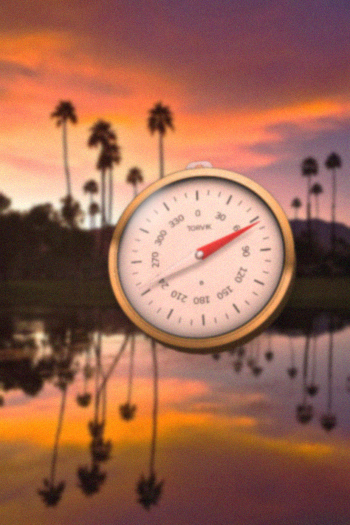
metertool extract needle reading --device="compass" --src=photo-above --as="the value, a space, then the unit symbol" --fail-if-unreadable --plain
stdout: 65 °
